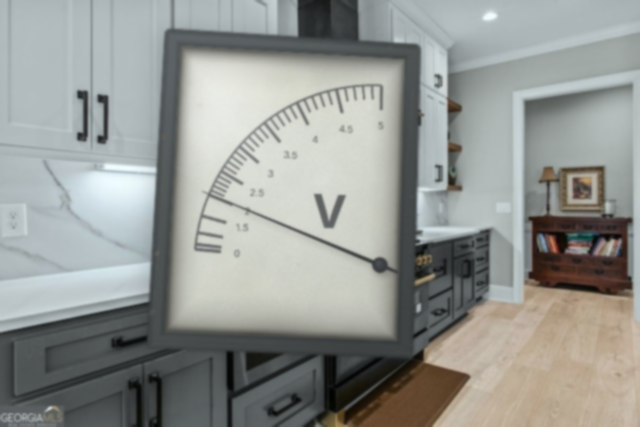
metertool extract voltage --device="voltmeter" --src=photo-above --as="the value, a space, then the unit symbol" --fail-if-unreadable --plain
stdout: 2 V
